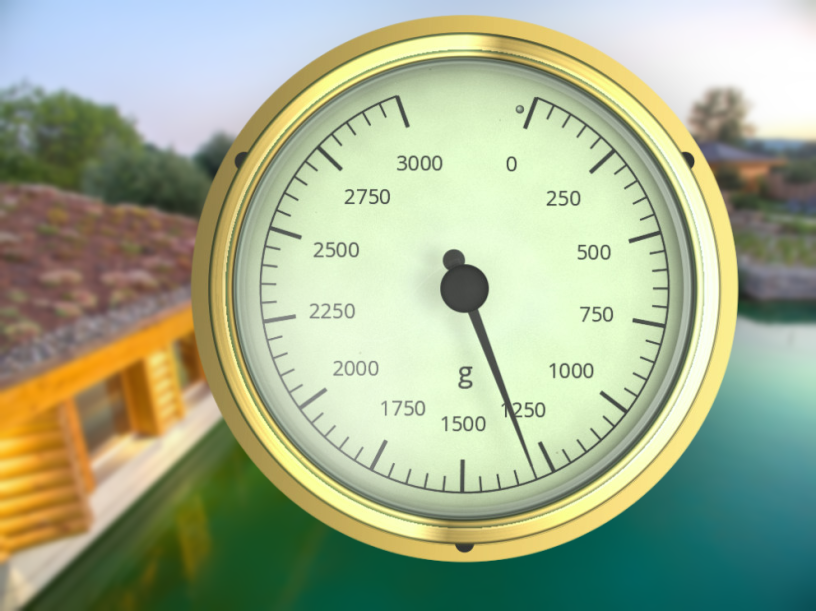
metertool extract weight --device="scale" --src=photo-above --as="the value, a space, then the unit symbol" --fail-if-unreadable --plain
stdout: 1300 g
